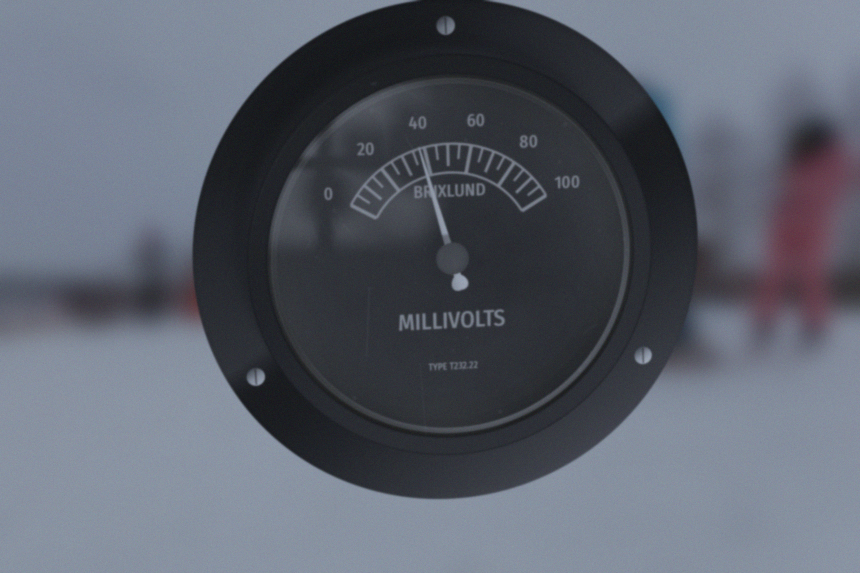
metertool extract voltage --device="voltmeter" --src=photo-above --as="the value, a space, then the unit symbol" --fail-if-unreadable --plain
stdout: 37.5 mV
